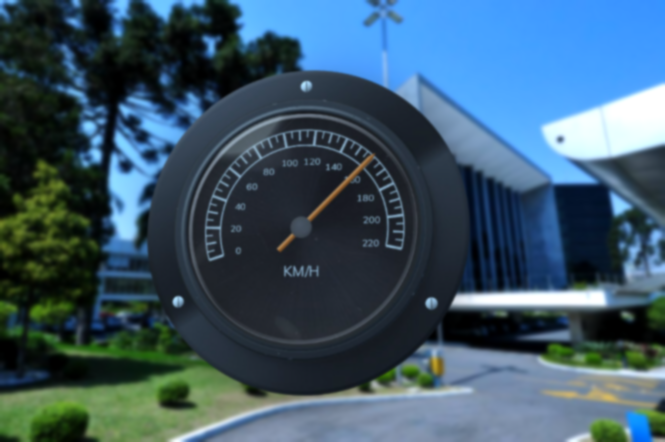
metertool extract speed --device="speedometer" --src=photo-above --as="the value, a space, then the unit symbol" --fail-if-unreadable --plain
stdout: 160 km/h
